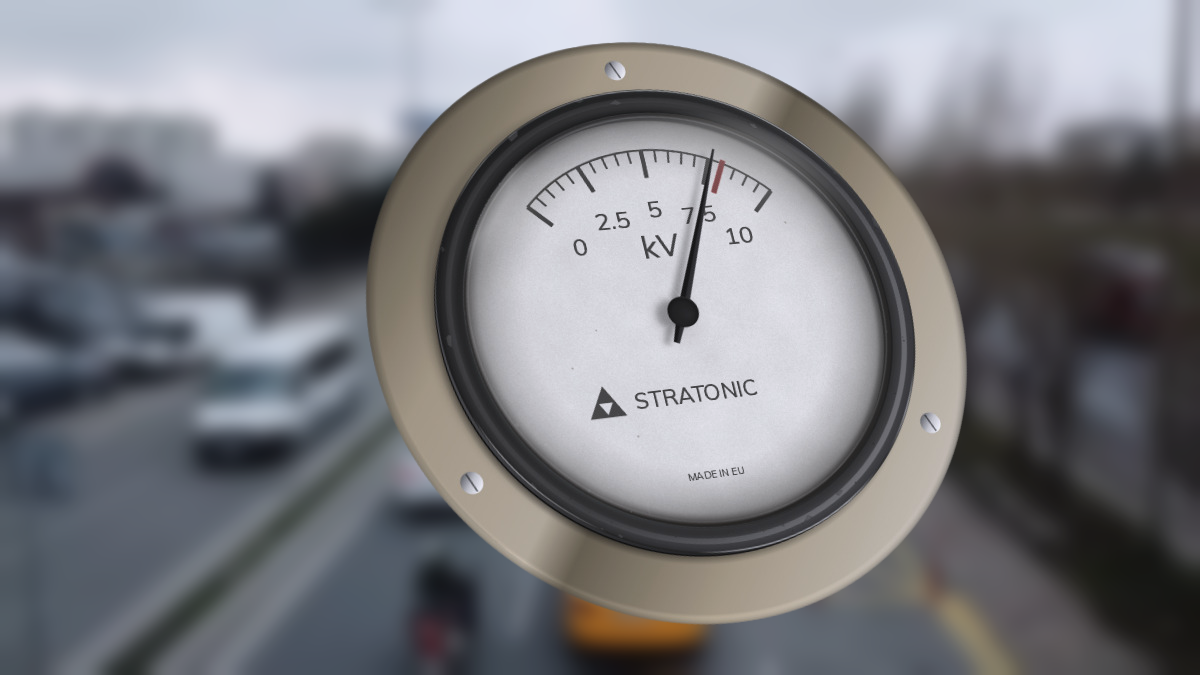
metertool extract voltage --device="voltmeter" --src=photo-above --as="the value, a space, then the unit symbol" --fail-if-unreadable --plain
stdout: 7.5 kV
